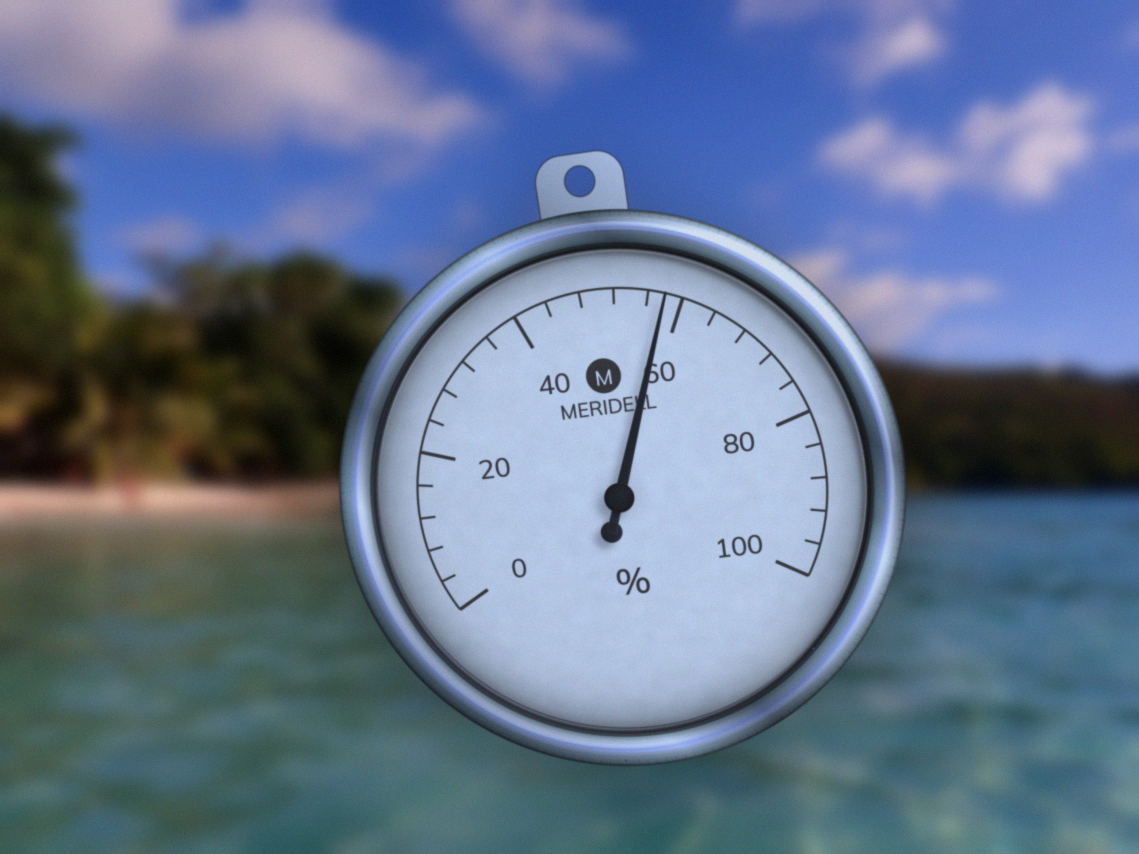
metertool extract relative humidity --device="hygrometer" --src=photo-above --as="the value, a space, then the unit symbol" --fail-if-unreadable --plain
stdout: 58 %
